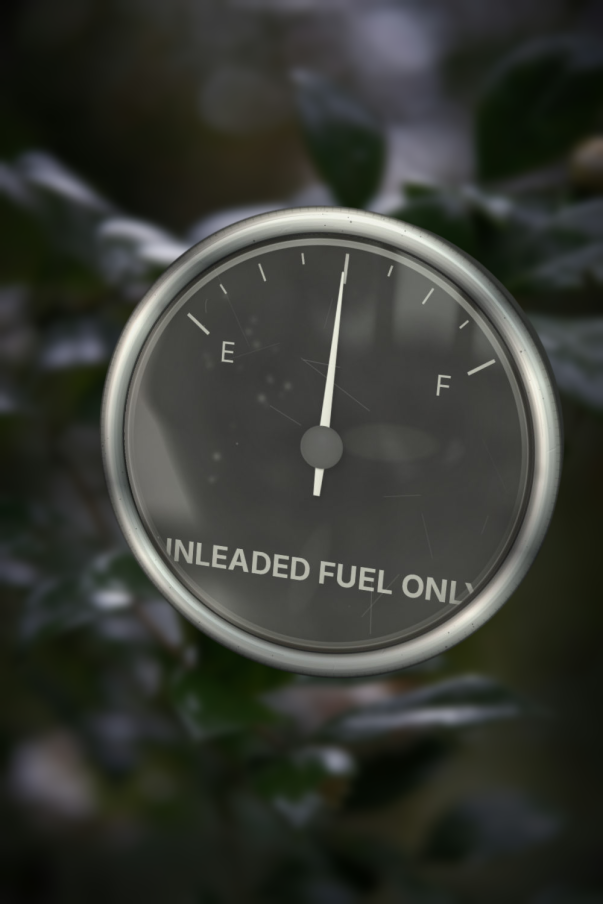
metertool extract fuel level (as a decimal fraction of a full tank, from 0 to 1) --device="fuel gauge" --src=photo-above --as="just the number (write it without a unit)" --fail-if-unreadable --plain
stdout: 0.5
